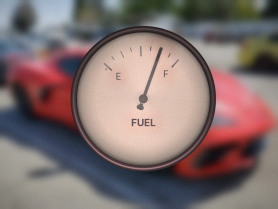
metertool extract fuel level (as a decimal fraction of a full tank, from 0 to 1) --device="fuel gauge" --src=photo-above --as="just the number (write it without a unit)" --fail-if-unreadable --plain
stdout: 0.75
